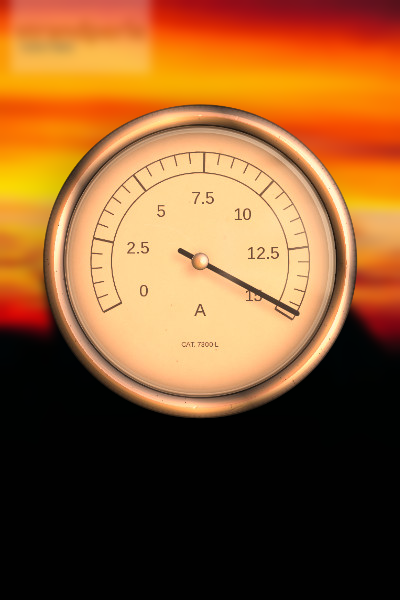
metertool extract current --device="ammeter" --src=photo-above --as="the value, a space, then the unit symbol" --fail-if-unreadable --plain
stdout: 14.75 A
